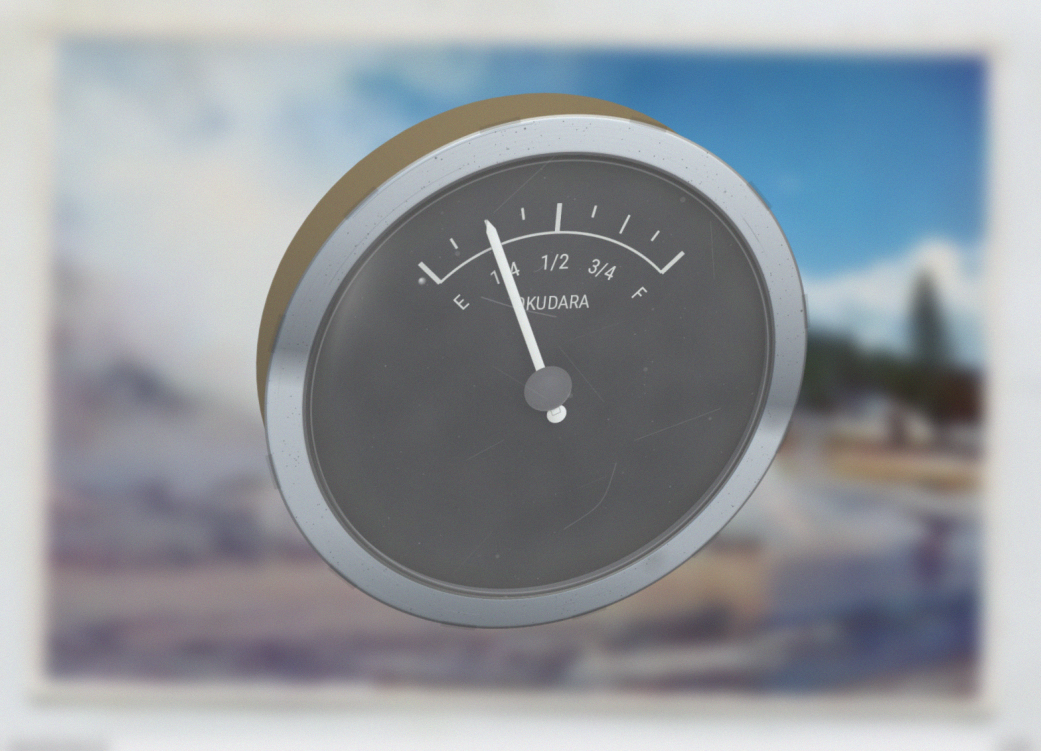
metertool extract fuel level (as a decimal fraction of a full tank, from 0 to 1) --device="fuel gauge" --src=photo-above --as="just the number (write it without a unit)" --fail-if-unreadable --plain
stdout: 0.25
